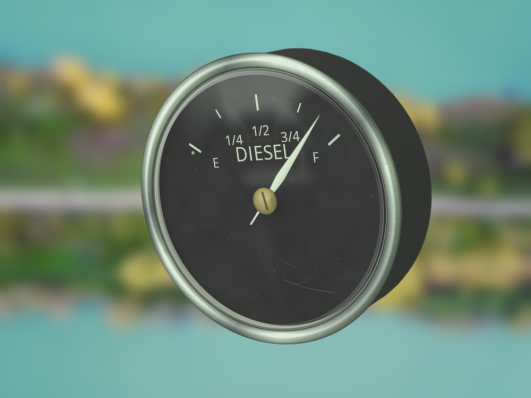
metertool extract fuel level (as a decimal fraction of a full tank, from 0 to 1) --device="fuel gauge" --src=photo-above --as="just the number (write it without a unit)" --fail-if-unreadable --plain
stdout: 0.875
